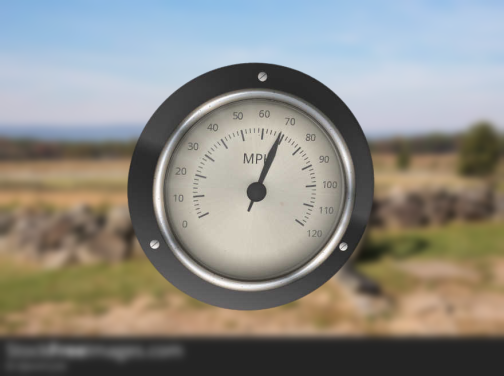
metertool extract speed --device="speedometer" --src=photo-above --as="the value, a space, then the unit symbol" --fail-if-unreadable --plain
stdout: 68 mph
